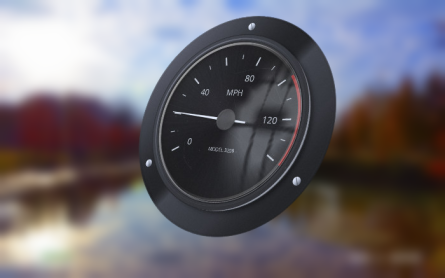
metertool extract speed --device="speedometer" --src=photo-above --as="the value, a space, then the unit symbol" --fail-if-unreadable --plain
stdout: 20 mph
